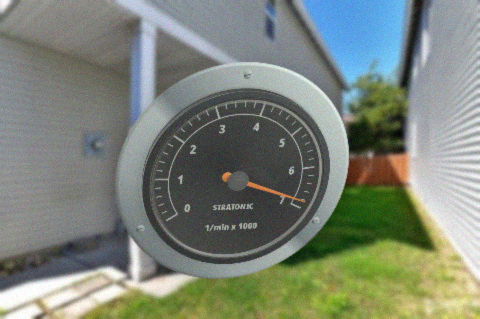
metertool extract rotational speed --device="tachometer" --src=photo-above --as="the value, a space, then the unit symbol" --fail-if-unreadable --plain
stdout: 6800 rpm
